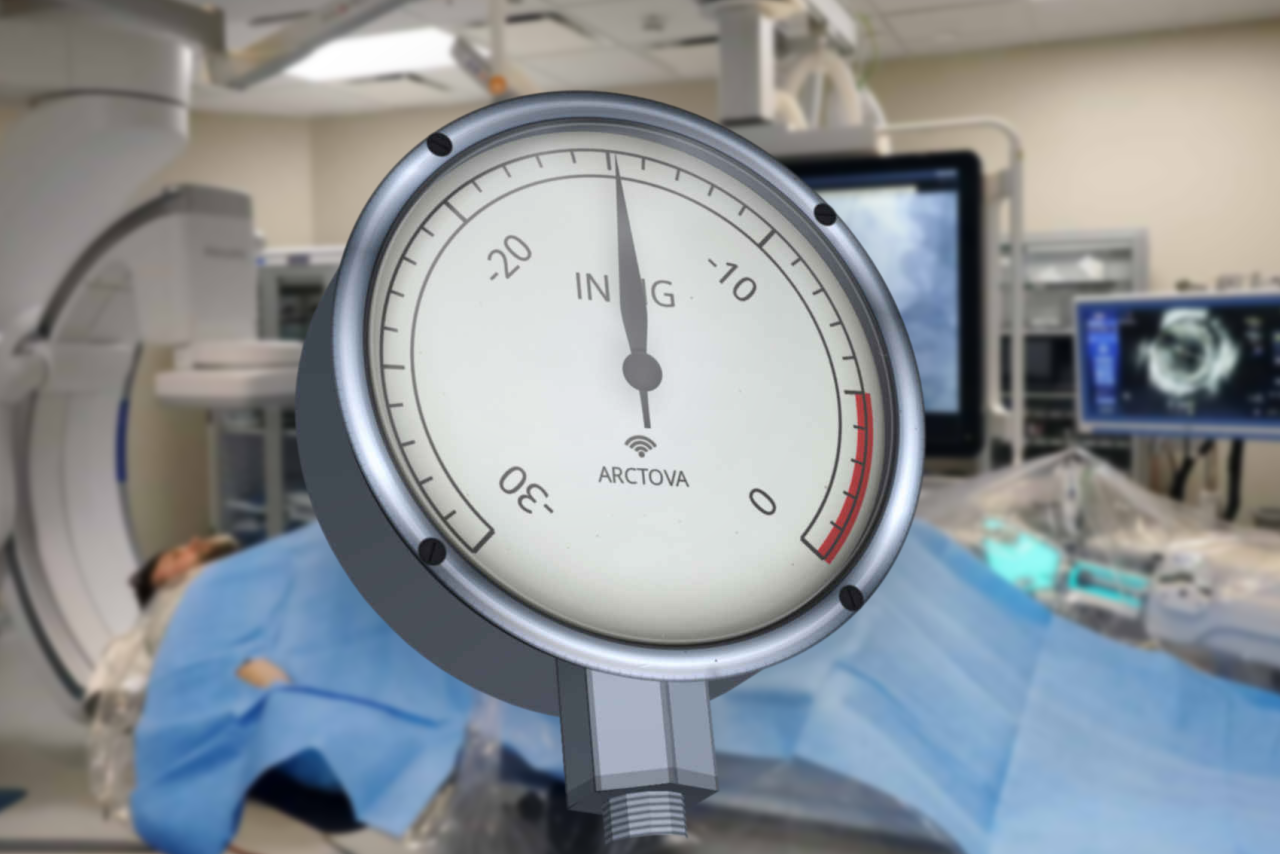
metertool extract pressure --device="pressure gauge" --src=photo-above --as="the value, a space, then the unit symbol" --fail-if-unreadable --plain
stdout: -15 inHg
